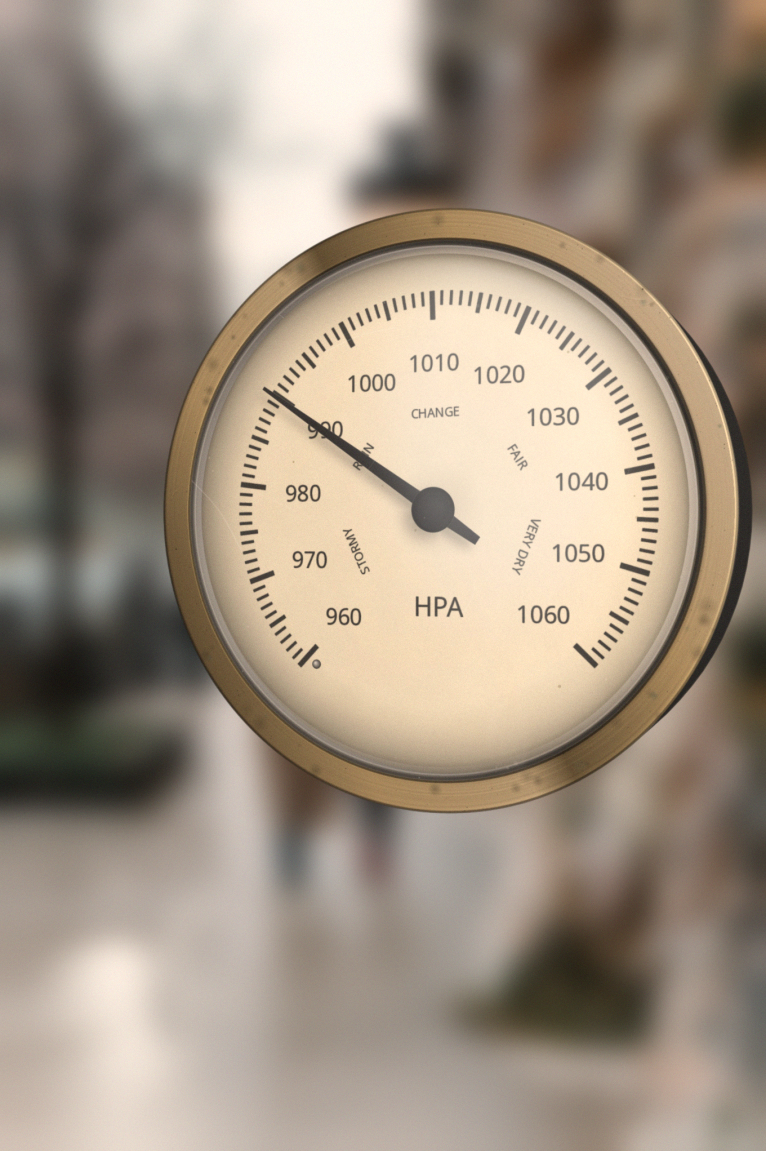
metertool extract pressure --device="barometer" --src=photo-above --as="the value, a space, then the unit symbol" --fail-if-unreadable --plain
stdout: 990 hPa
